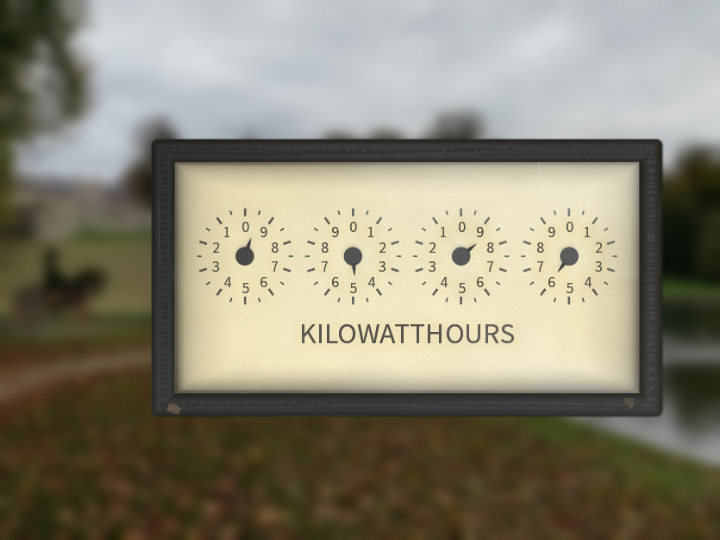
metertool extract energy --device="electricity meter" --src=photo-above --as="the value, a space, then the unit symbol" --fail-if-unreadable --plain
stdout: 9486 kWh
